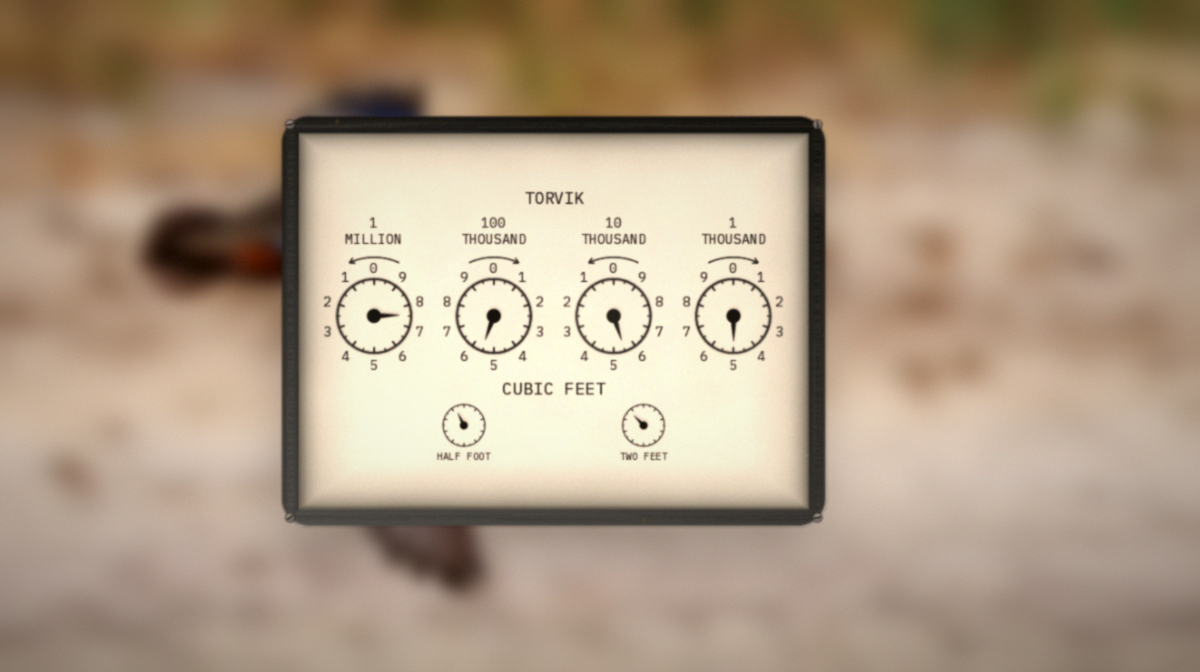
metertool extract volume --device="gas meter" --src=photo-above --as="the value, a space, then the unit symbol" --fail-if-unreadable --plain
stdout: 755500 ft³
